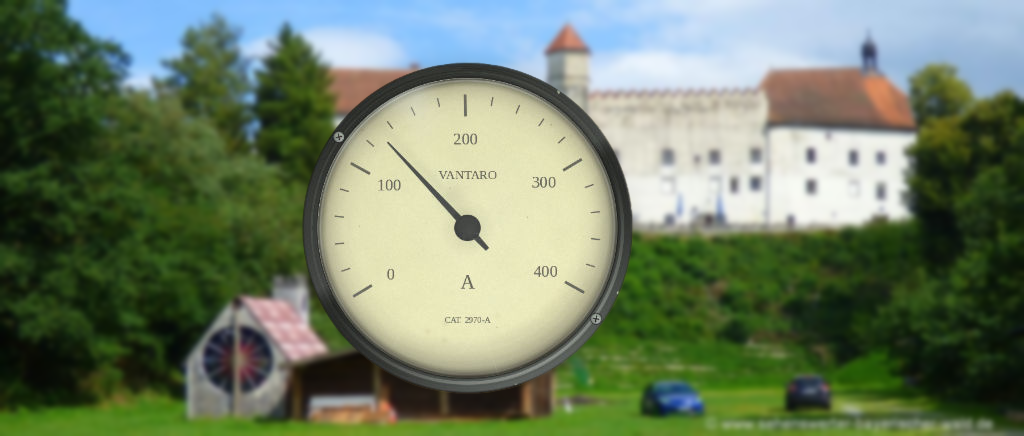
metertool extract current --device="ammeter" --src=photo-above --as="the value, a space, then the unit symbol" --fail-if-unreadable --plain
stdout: 130 A
